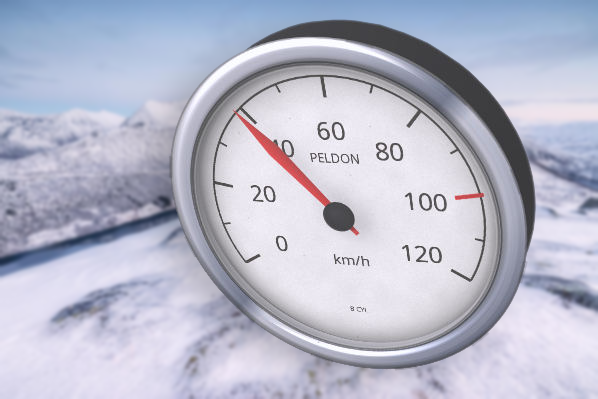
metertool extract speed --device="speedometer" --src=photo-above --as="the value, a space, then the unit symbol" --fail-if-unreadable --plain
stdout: 40 km/h
